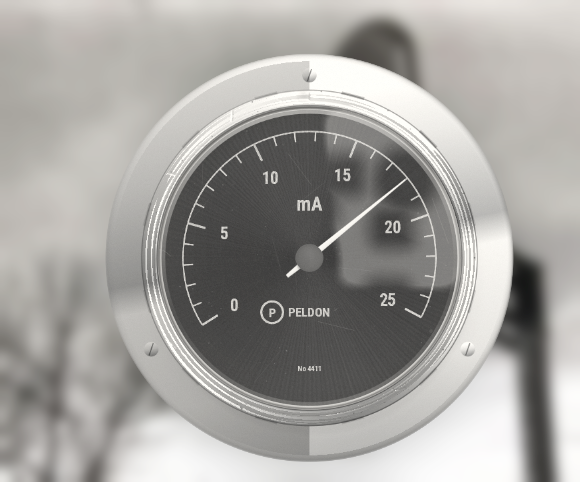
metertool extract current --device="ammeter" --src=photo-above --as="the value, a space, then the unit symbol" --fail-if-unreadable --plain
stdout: 18 mA
